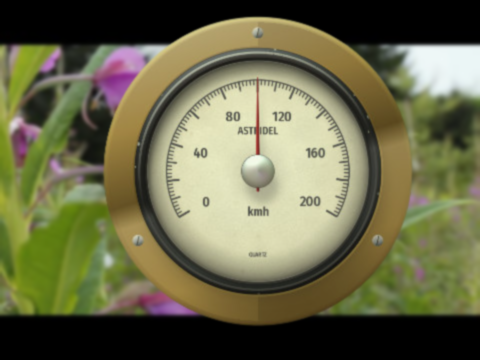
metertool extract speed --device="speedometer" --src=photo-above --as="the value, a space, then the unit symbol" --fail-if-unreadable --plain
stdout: 100 km/h
